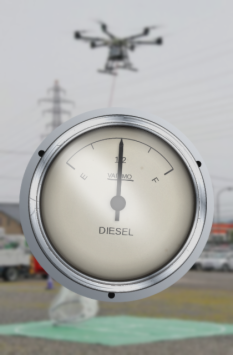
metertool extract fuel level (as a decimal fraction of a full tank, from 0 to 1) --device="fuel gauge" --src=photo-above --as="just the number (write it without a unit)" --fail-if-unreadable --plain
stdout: 0.5
